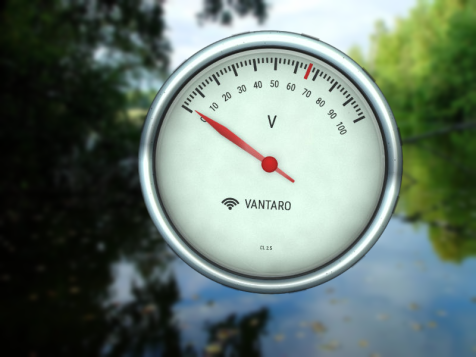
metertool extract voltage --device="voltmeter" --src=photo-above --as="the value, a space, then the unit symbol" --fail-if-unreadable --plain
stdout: 2 V
